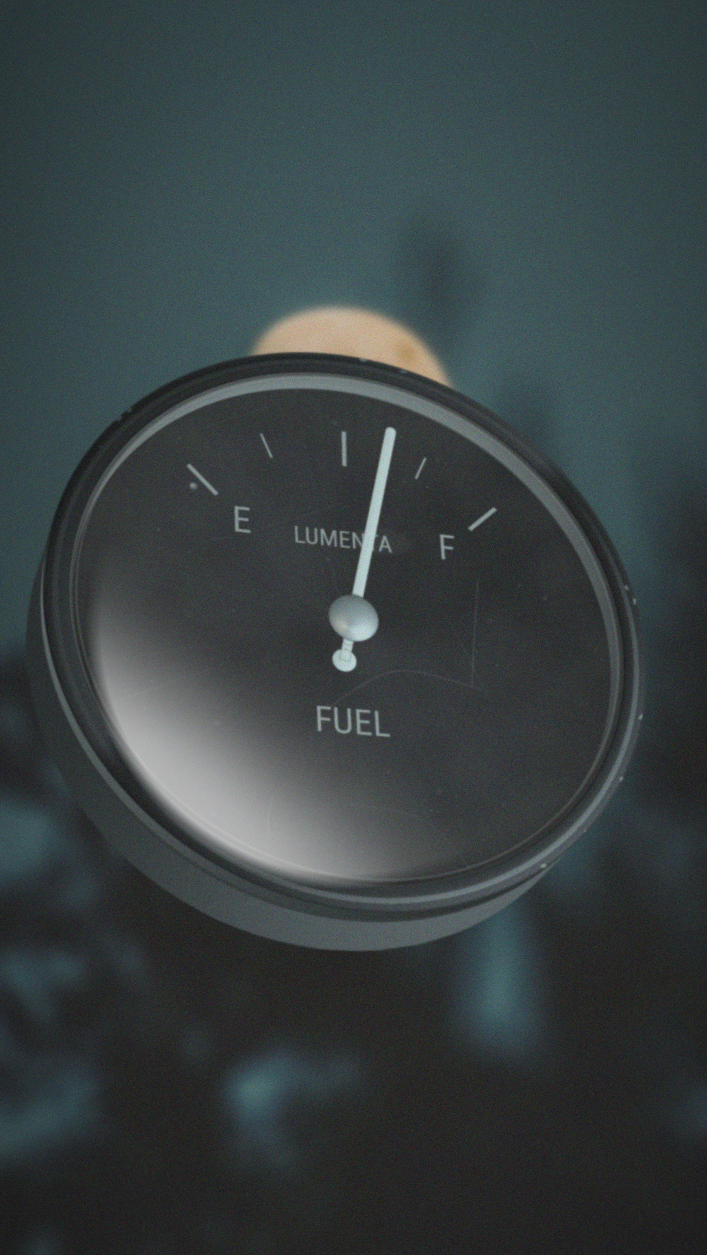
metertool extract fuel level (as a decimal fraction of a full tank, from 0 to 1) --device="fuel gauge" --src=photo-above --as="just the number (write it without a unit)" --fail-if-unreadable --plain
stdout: 0.625
